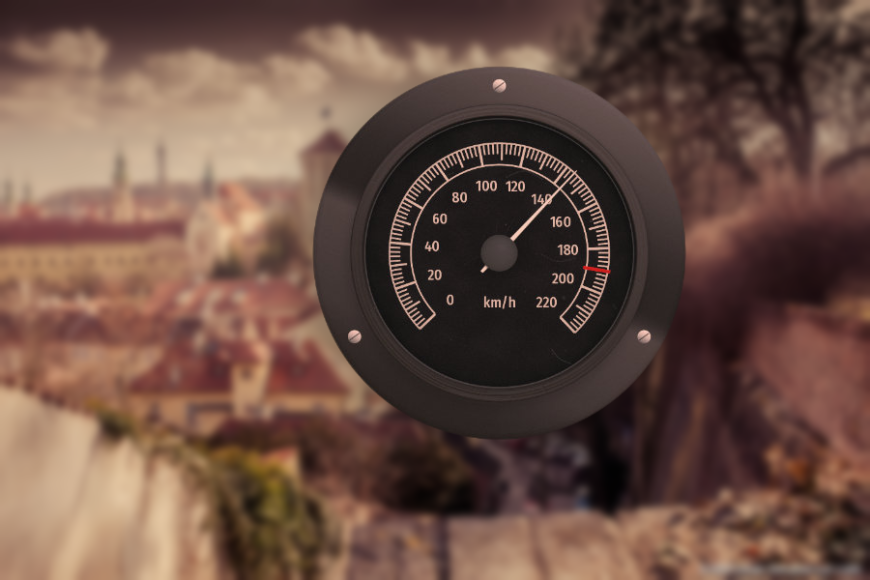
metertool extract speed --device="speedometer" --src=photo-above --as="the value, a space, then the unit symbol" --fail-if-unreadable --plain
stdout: 144 km/h
